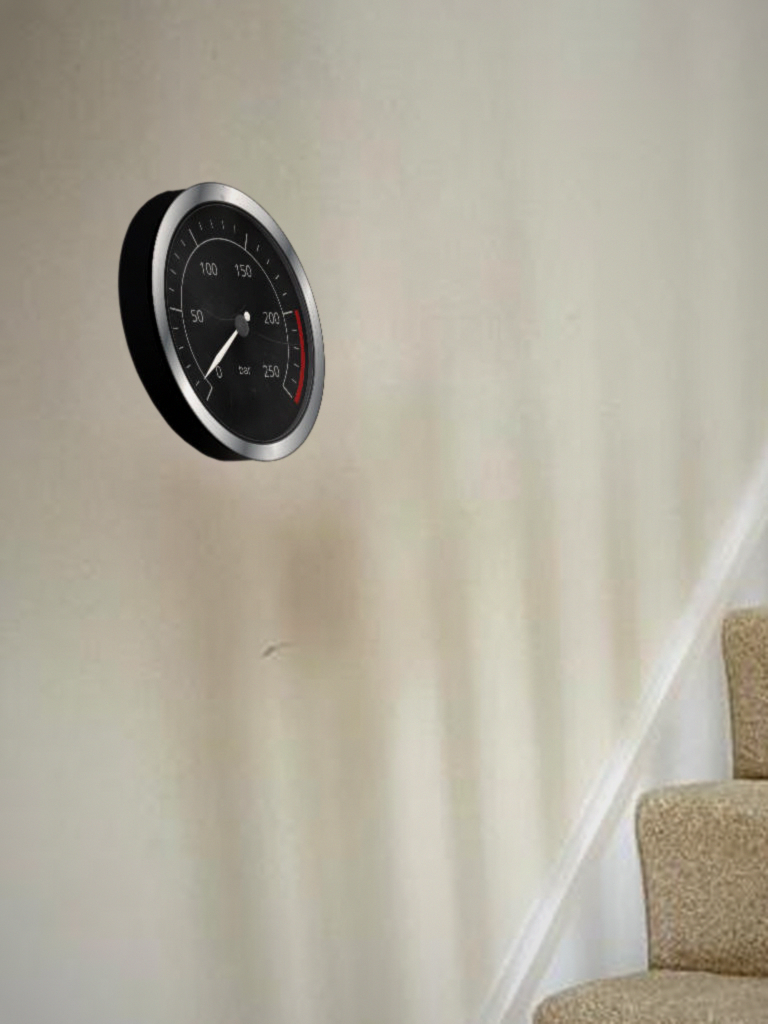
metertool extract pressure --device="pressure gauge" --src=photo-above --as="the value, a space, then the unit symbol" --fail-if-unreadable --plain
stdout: 10 bar
